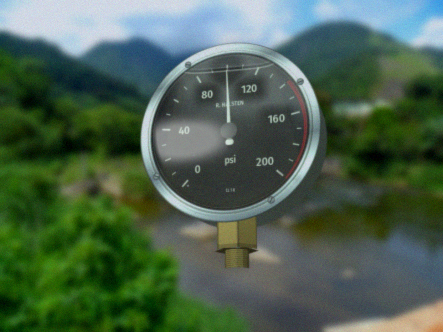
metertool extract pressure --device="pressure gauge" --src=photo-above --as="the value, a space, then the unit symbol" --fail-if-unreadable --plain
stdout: 100 psi
